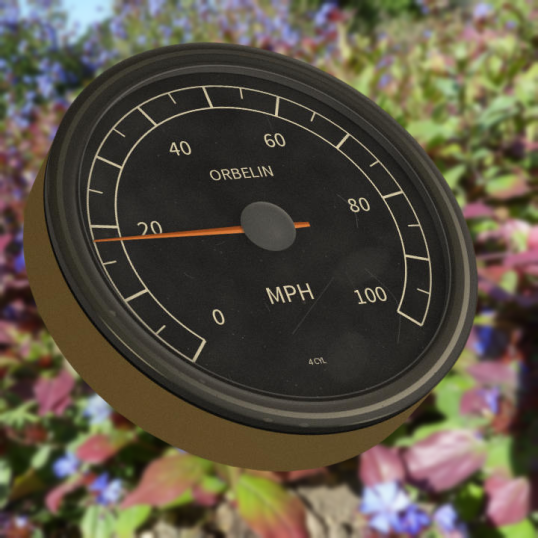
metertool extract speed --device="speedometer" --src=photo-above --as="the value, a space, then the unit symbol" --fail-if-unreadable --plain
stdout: 17.5 mph
